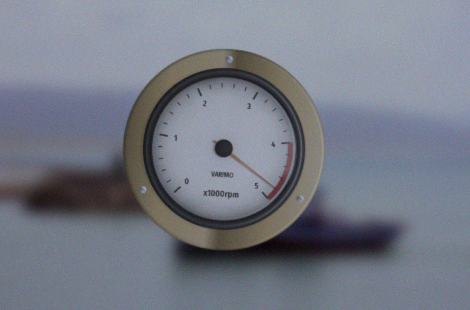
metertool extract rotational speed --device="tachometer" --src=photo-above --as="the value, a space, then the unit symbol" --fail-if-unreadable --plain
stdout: 4800 rpm
